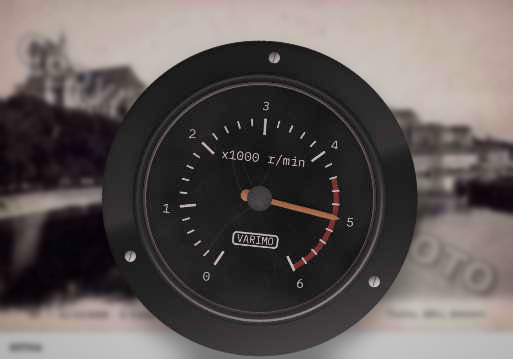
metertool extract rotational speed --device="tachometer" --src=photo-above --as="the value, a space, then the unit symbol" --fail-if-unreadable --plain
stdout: 5000 rpm
